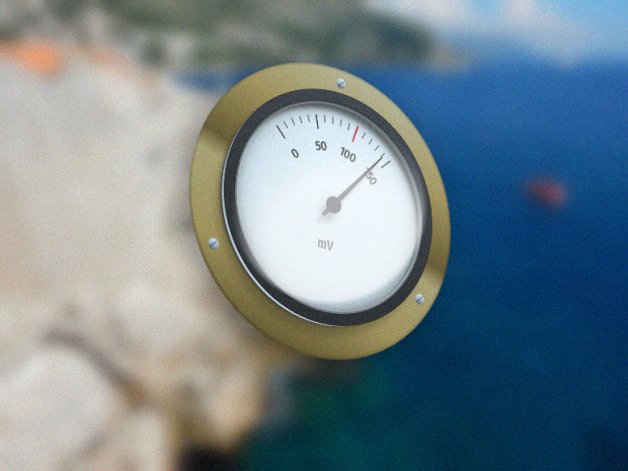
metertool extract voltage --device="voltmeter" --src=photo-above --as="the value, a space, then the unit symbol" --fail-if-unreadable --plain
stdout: 140 mV
